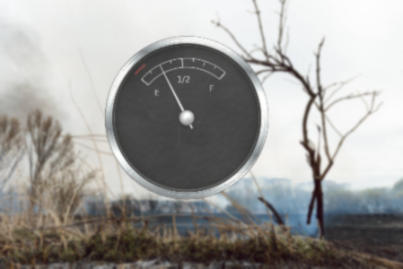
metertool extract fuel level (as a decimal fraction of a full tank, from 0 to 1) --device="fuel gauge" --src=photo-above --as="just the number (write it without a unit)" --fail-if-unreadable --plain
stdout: 0.25
